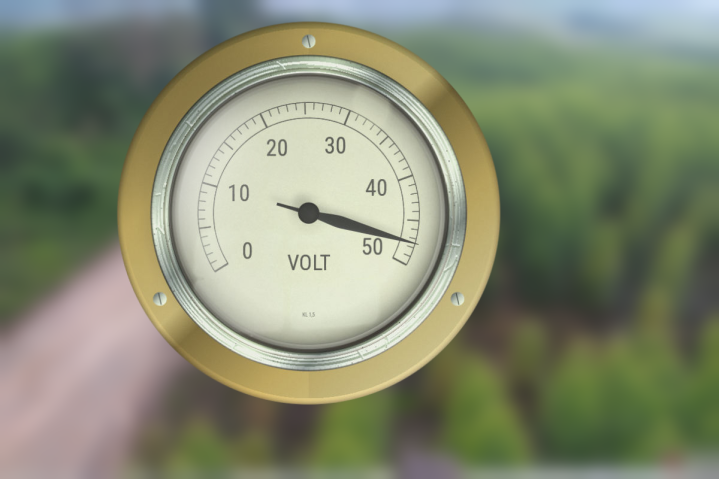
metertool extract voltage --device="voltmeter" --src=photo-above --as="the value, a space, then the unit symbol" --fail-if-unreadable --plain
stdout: 47.5 V
